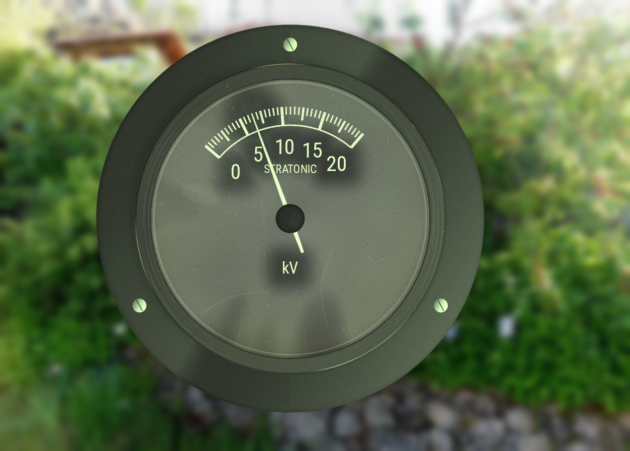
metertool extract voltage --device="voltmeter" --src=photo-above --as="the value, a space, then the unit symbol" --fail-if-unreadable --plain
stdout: 6.5 kV
